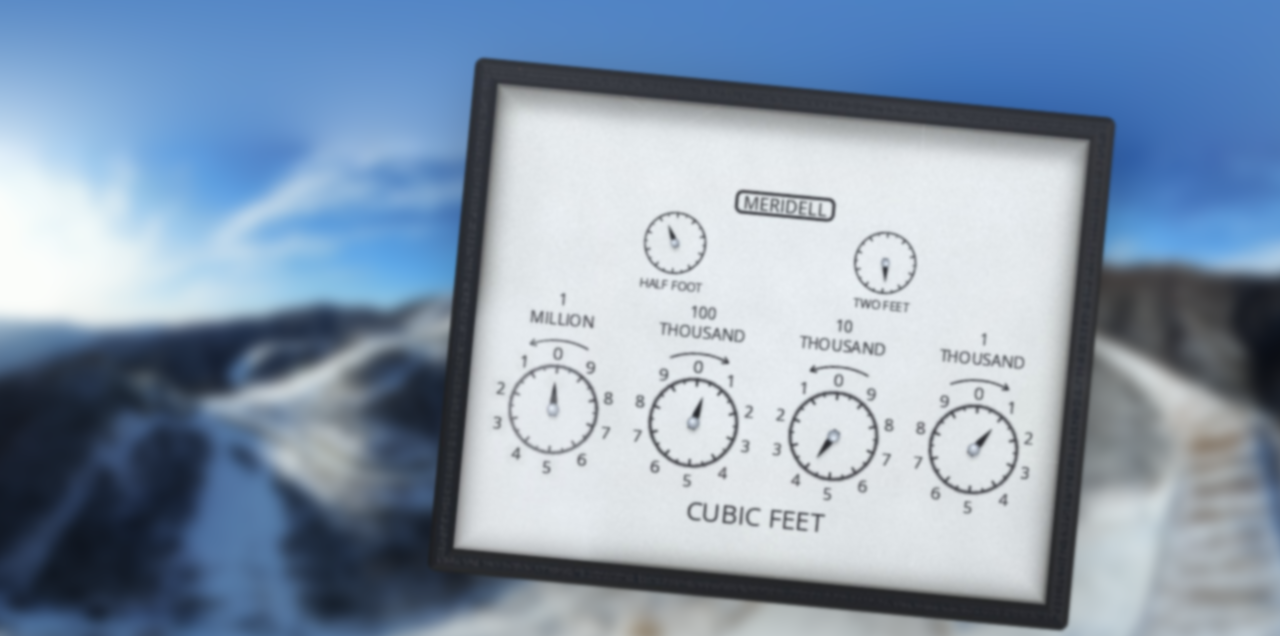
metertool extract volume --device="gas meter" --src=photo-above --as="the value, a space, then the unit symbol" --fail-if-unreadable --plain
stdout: 4100 ft³
